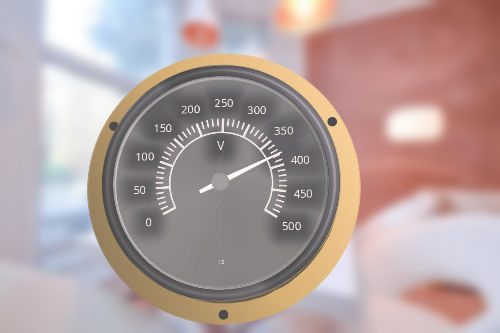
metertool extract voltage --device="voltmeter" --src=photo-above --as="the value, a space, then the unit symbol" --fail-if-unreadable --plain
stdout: 380 V
